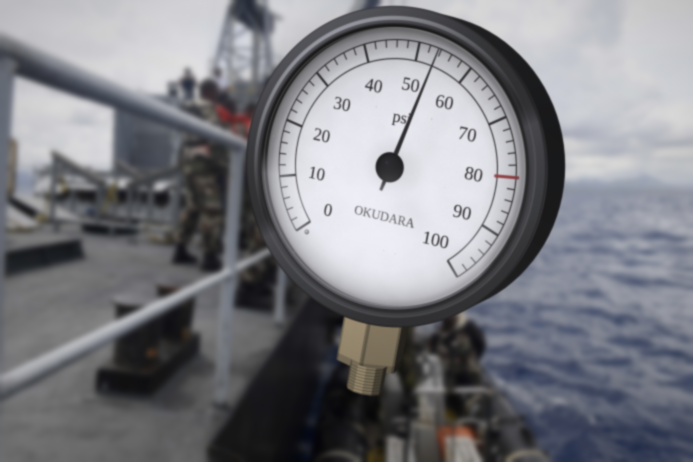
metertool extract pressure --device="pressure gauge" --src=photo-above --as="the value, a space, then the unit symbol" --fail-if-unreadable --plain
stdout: 54 psi
